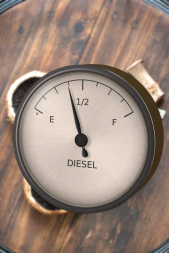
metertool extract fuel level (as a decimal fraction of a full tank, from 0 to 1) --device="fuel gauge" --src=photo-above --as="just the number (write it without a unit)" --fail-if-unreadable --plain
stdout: 0.375
